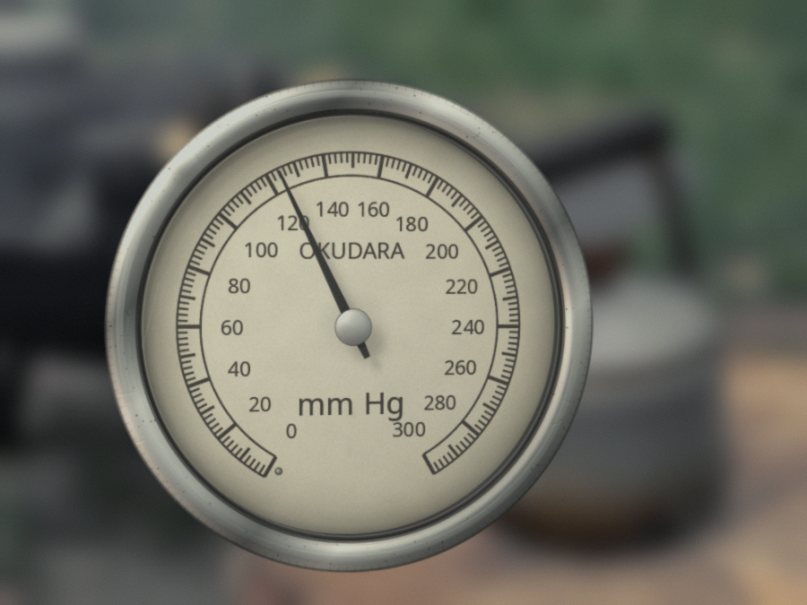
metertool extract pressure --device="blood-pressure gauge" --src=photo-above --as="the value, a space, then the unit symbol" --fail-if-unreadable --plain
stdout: 124 mmHg
